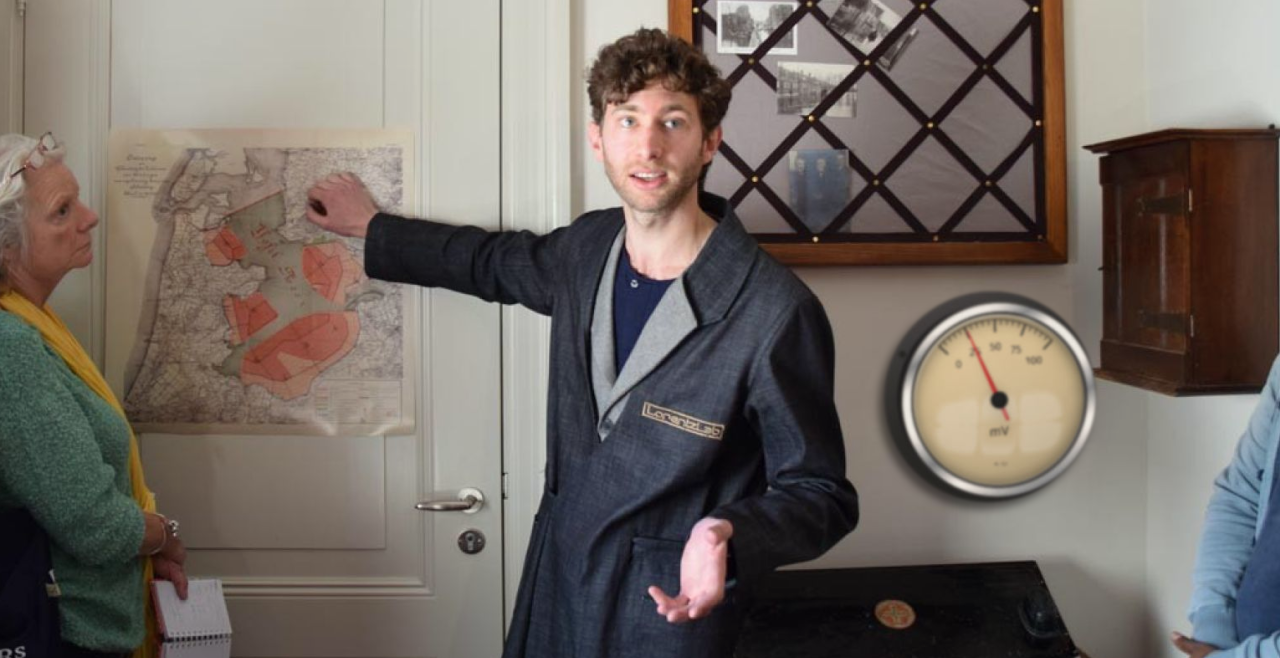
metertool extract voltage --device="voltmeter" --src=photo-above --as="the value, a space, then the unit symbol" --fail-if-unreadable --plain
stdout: 25 mV
